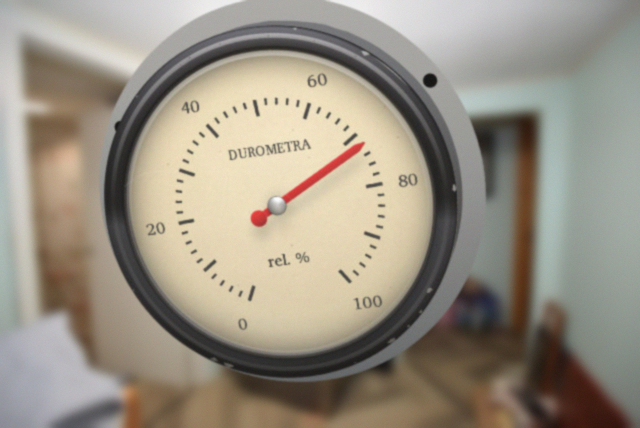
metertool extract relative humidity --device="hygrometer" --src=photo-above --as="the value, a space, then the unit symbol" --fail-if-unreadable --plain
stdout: 72 %
